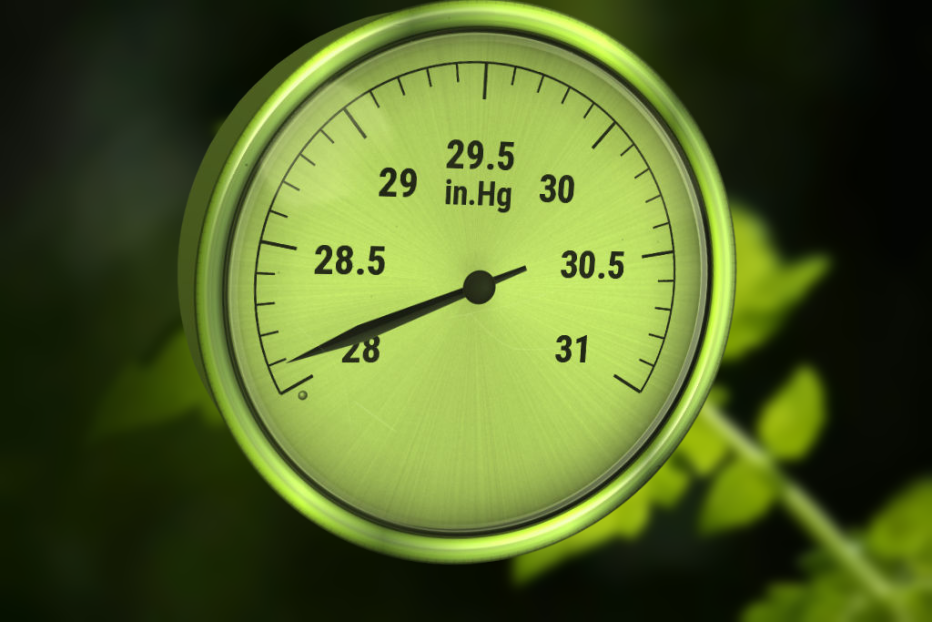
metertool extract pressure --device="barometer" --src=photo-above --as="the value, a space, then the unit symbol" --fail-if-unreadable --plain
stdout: 28.1 inHg
